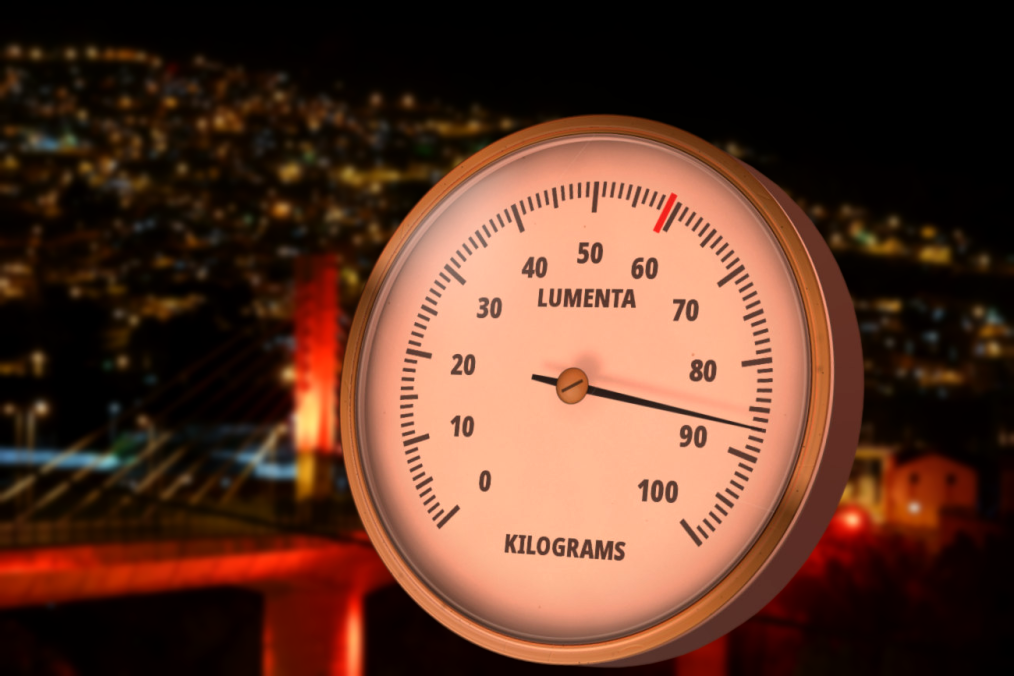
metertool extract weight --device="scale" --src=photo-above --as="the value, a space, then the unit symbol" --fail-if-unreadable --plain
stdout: 87 kg
